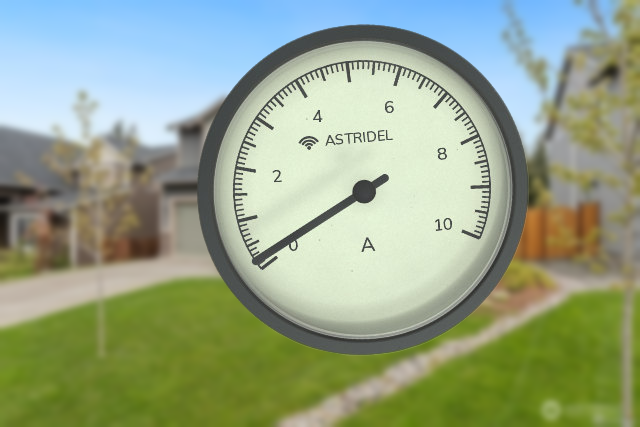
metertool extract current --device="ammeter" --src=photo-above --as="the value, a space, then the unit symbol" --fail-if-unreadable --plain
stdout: 0.2 A
